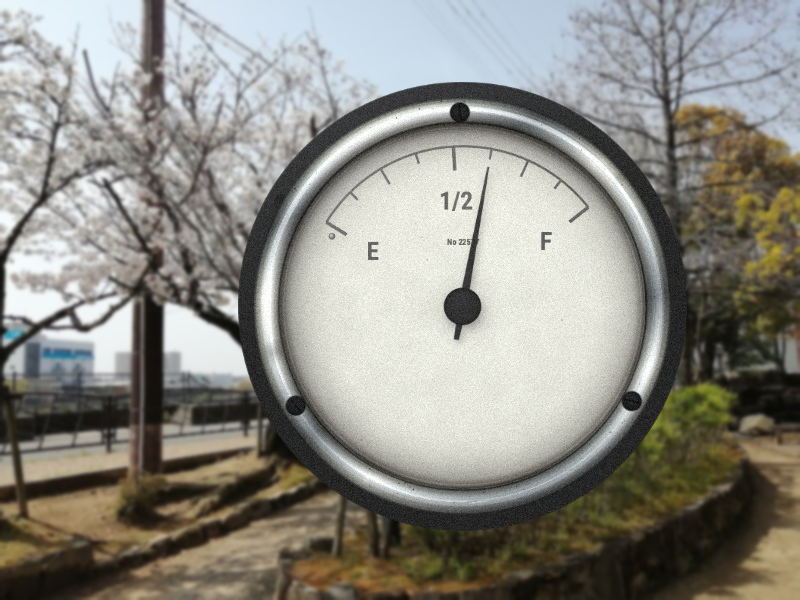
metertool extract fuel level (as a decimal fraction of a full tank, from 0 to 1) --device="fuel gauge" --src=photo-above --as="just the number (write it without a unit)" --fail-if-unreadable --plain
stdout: 0.625
